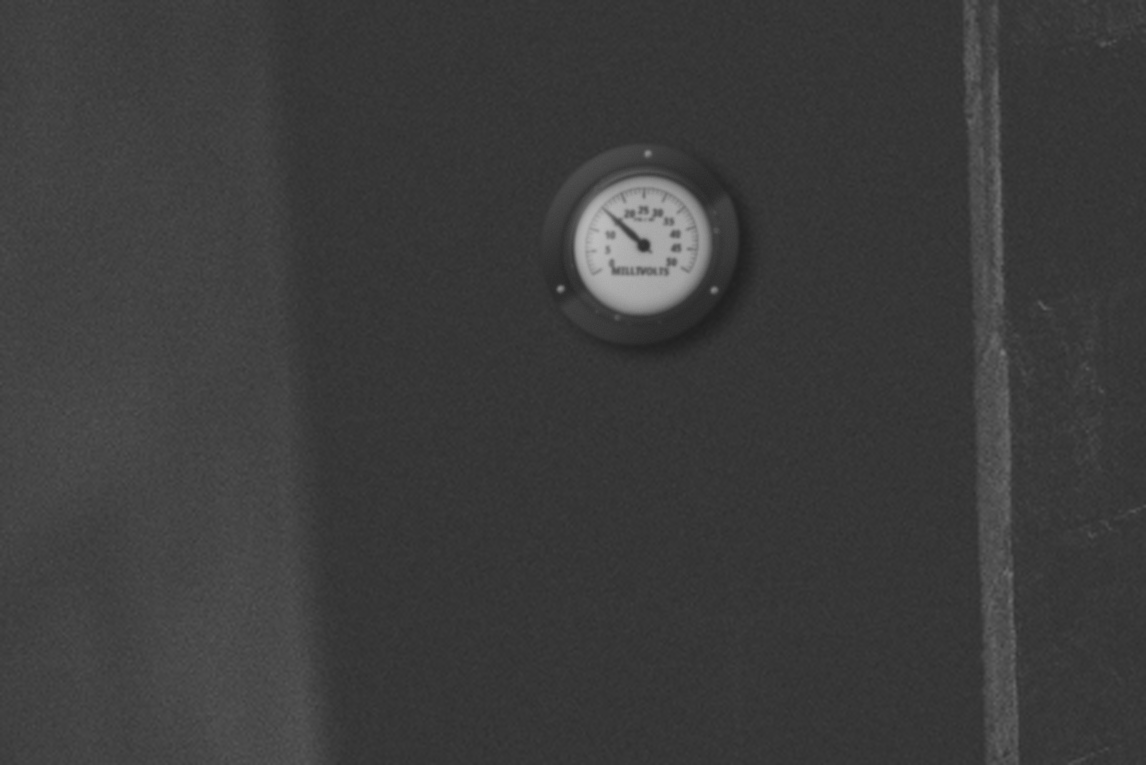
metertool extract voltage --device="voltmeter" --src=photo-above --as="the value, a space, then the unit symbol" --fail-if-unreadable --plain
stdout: 15 mV
